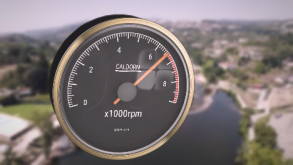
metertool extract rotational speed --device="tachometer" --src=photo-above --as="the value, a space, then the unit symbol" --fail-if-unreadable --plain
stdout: 6500 rpm
